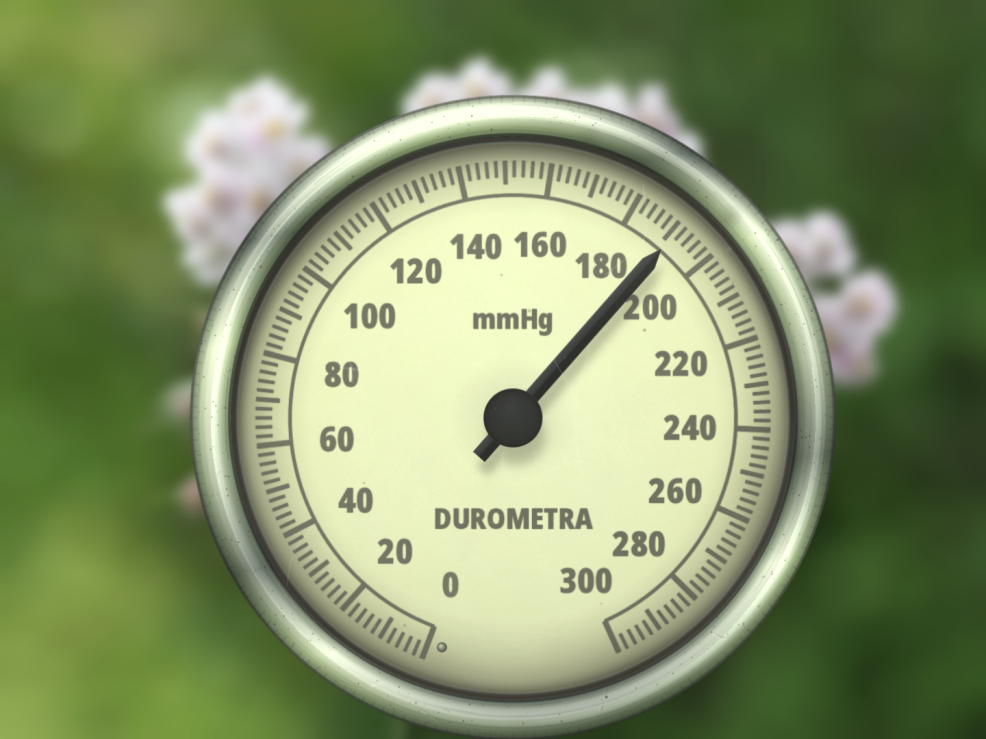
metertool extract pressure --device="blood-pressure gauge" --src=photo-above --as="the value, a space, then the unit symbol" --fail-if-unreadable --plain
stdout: 191 mmHg
